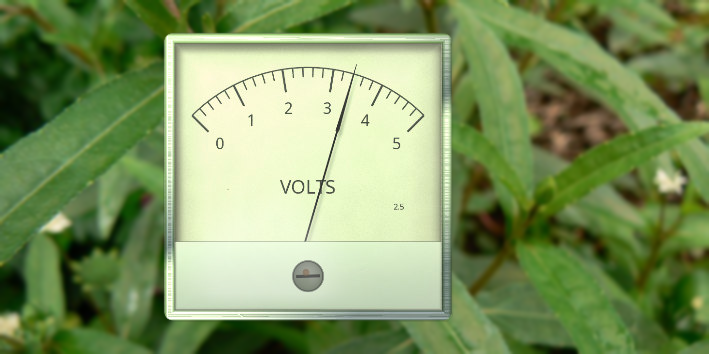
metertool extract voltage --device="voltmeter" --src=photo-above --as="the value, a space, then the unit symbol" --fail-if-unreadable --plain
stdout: 3.4 V
